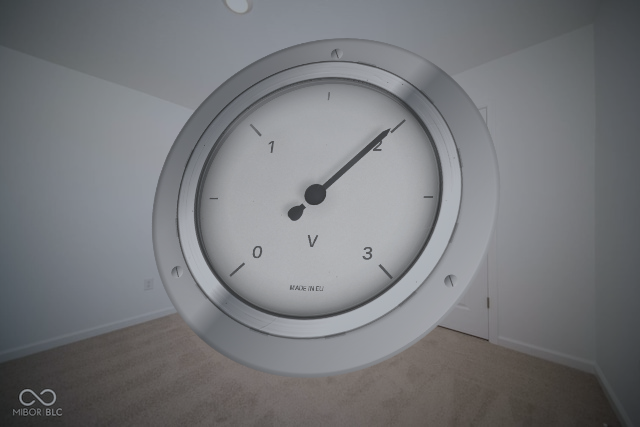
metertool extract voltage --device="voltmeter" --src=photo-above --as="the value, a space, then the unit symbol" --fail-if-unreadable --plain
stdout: 2 V
